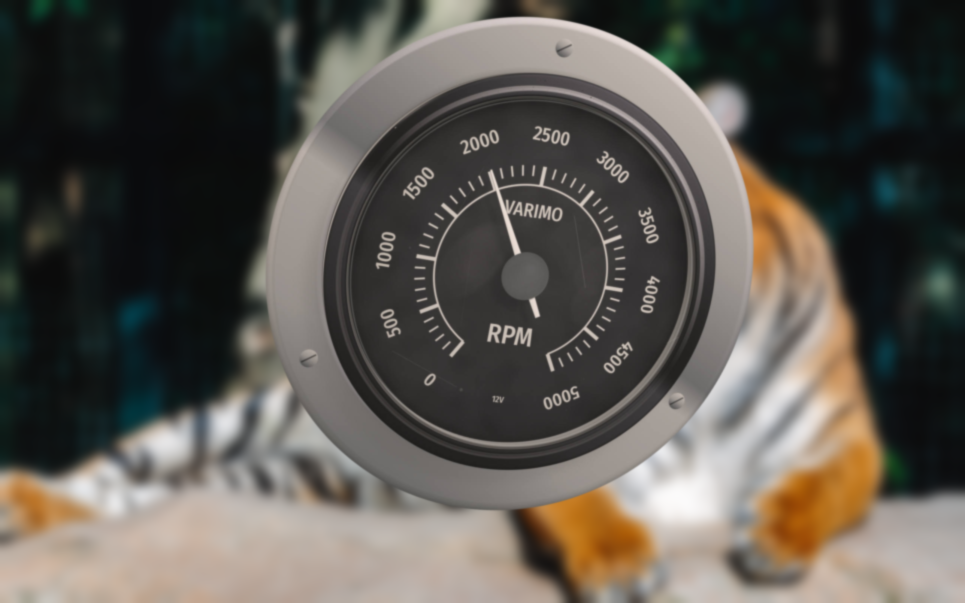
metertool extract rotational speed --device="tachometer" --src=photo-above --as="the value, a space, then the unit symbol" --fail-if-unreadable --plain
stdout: 2000 rpm
